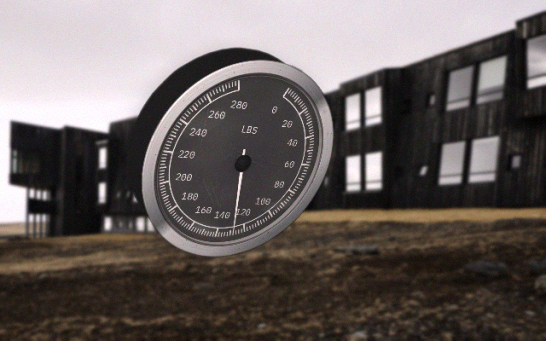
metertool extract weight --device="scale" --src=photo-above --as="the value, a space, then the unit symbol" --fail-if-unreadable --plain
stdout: 130 lb
